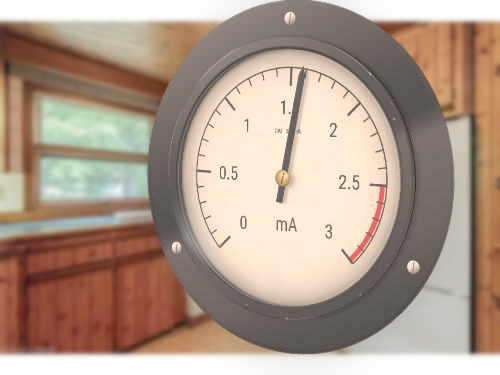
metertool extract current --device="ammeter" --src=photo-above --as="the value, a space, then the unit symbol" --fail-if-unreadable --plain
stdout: 1.6 mA
